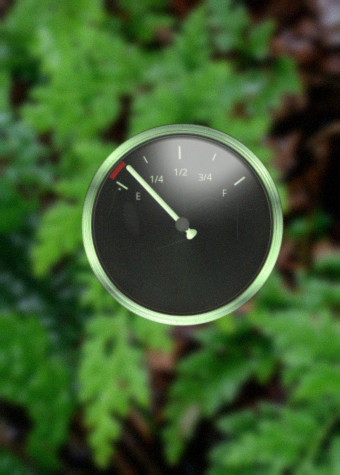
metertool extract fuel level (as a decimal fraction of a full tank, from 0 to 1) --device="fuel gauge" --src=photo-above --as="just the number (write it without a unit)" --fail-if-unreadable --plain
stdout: 0.125
